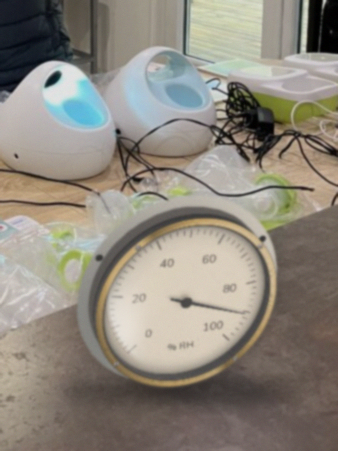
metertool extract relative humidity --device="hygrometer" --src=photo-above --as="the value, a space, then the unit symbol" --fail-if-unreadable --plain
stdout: 90 %
